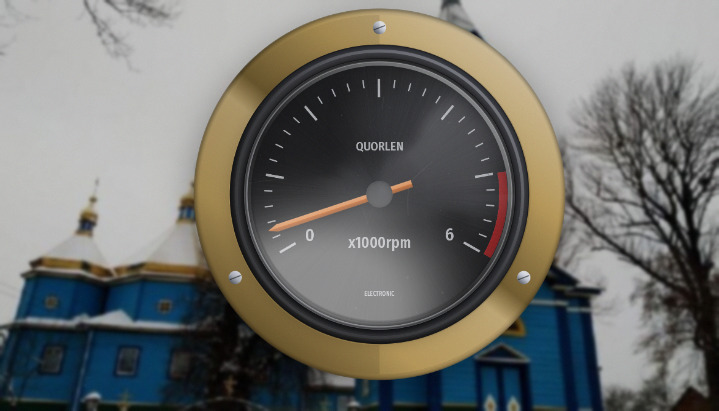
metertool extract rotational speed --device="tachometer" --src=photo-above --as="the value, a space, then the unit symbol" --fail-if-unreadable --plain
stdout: 300 rpm
